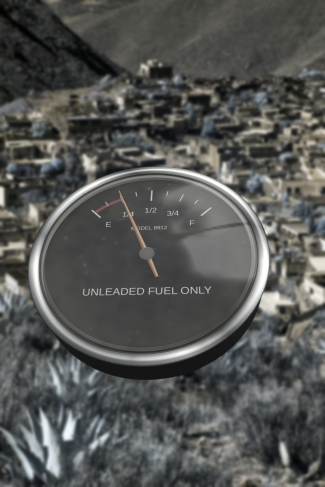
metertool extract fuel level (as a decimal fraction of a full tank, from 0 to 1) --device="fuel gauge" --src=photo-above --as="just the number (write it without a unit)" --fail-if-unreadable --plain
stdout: 0.25
